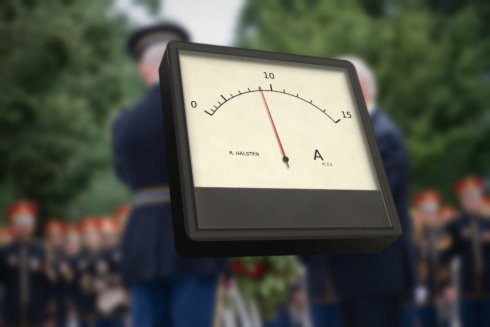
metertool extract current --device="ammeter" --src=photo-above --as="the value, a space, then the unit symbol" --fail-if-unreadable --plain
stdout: 9 A
